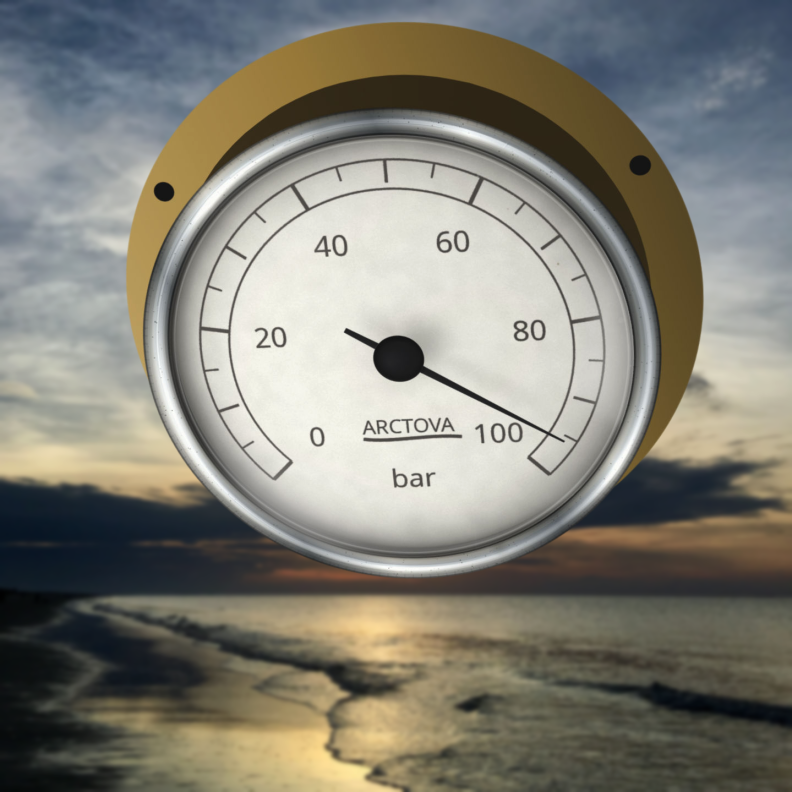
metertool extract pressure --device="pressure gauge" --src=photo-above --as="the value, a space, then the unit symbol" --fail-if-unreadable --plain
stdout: 95 bar
